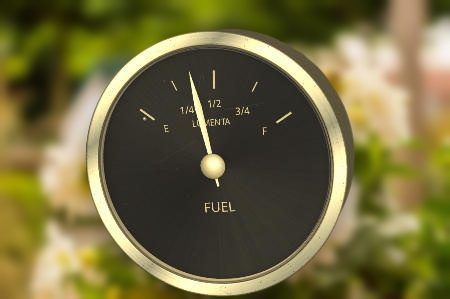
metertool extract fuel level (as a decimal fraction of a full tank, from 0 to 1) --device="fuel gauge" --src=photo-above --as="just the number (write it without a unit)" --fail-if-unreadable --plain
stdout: 0.375
